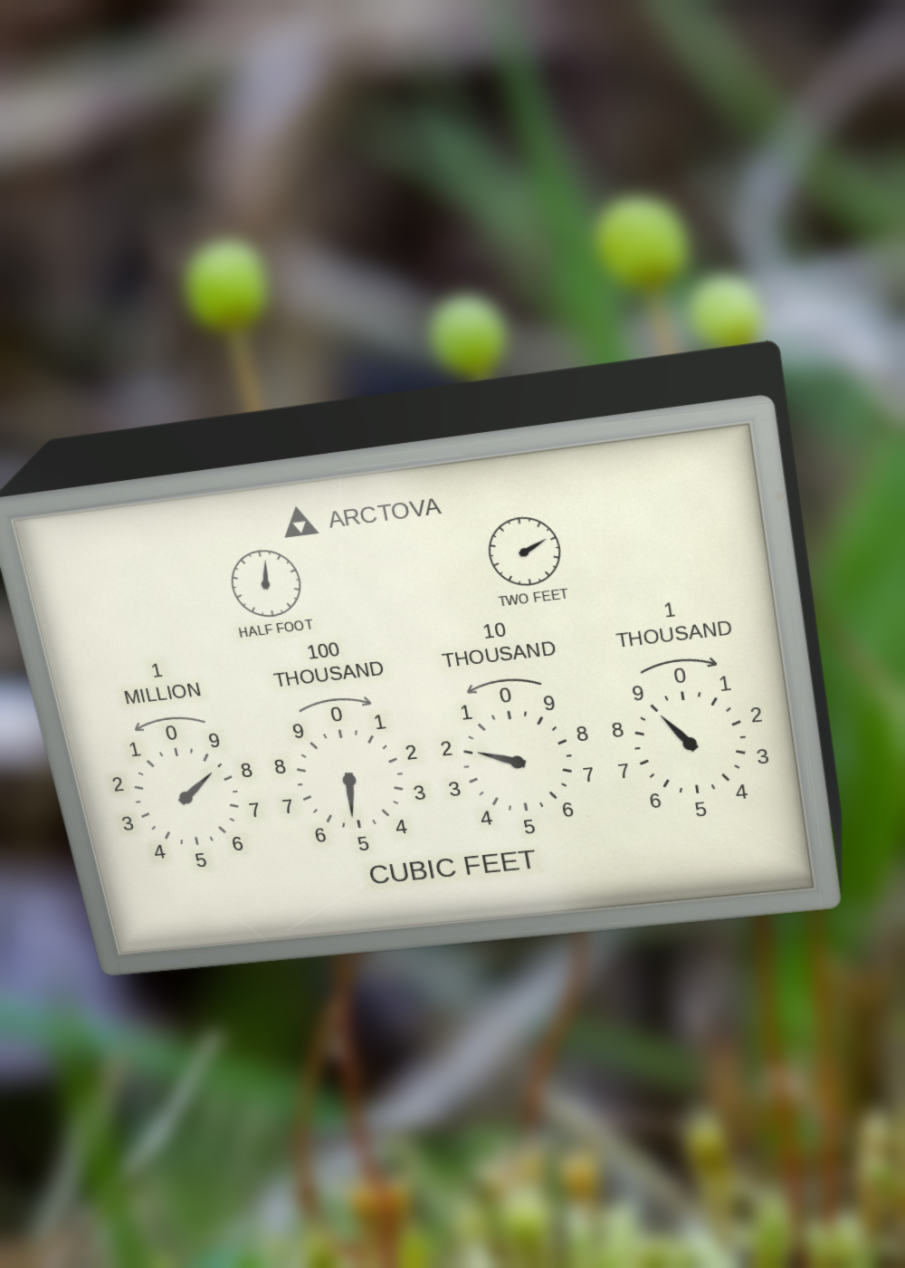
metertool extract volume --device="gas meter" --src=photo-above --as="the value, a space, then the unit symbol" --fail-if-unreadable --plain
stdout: 851900 ft³
